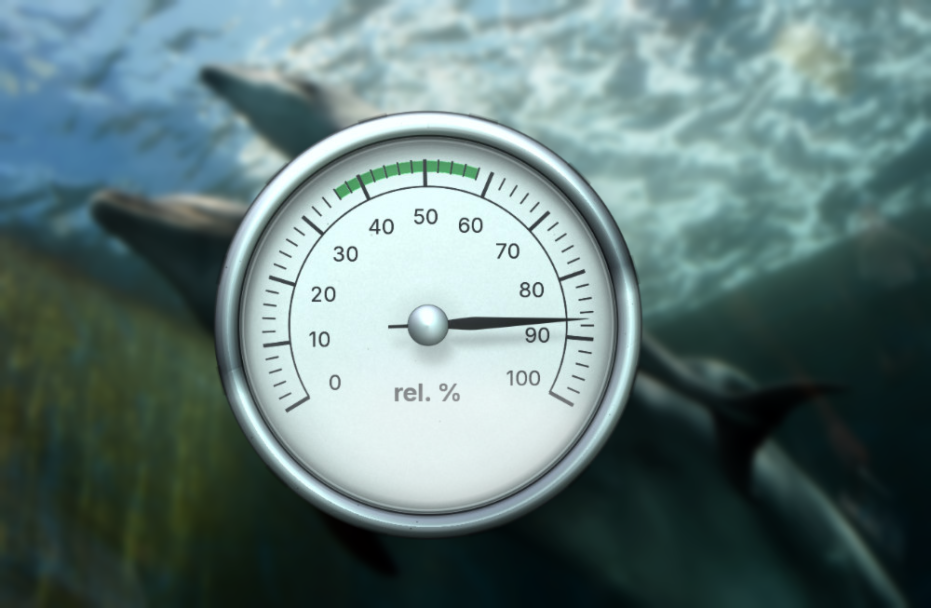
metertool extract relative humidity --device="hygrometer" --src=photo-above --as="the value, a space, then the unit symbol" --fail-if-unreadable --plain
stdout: 87 %
